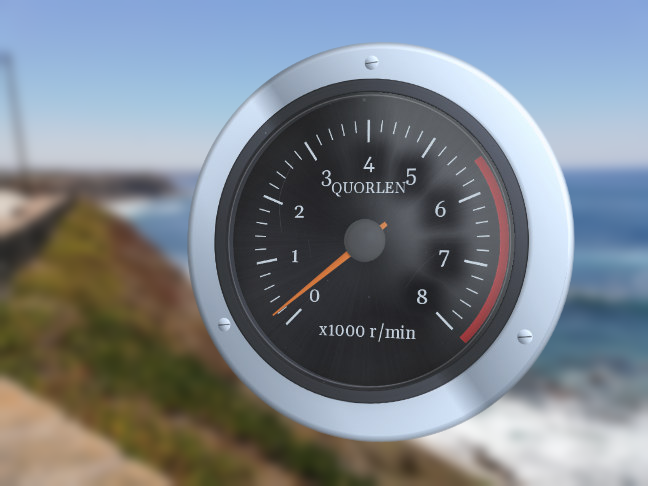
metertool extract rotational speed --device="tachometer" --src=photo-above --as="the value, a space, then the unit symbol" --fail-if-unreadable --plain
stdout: 200 rpm
